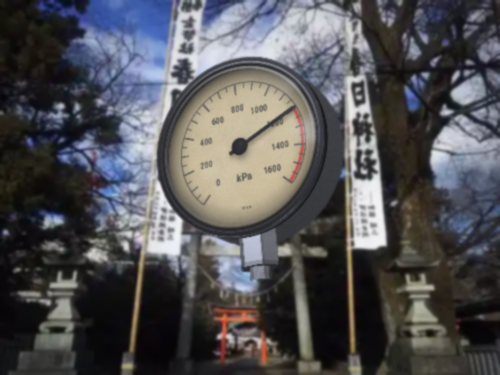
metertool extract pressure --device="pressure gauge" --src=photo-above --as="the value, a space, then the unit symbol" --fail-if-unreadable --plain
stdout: 1200 kPa
